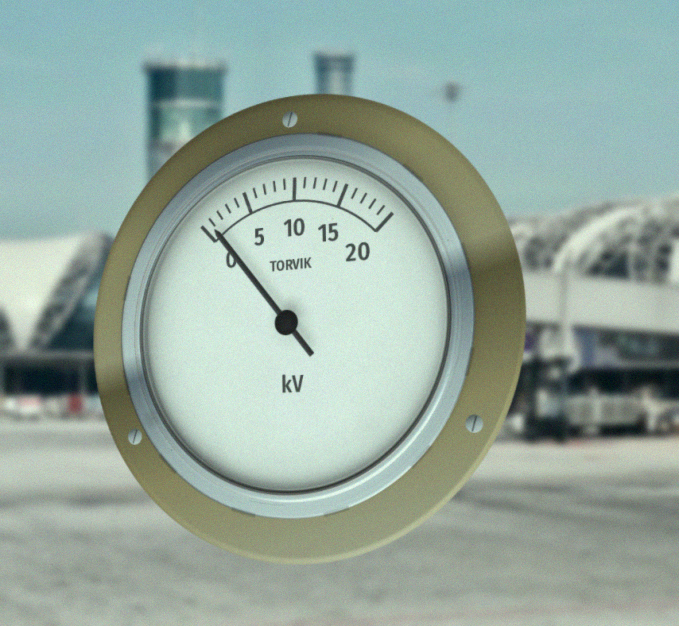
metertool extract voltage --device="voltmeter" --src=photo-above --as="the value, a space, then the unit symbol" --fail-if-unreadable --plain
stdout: 1 kV
